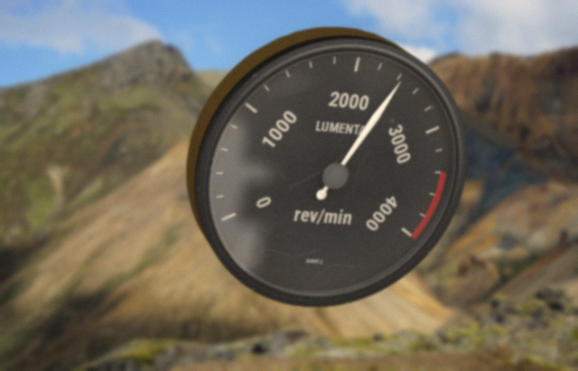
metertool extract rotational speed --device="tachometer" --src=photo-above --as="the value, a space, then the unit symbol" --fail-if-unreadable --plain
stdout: 2400 rpm
